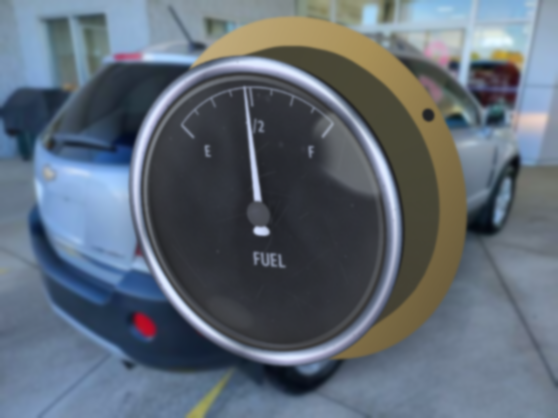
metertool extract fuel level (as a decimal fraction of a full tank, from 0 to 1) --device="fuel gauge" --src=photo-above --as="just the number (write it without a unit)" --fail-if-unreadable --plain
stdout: 0.5
